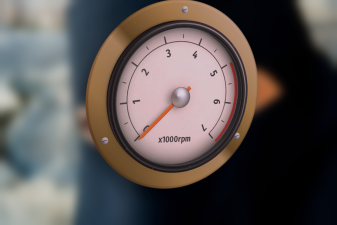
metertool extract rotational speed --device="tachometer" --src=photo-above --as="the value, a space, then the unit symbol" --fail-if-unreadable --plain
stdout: 0 rpm
